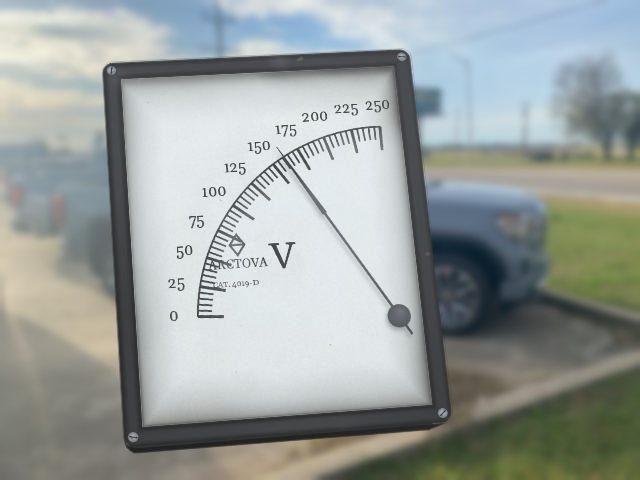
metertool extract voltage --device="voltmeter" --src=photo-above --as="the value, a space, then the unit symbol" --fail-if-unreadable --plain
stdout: 160 V
